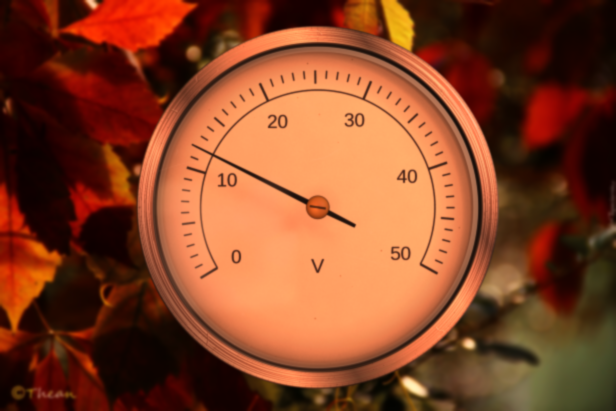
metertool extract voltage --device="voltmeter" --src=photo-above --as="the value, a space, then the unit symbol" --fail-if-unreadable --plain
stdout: 12 V
